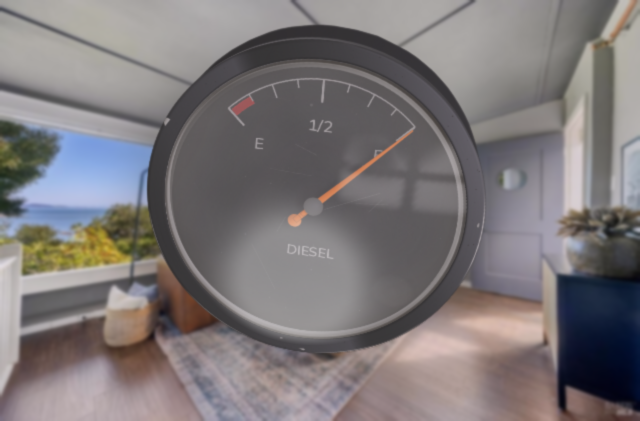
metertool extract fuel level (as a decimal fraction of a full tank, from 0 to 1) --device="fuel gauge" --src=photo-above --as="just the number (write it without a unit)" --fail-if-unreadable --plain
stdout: 1
